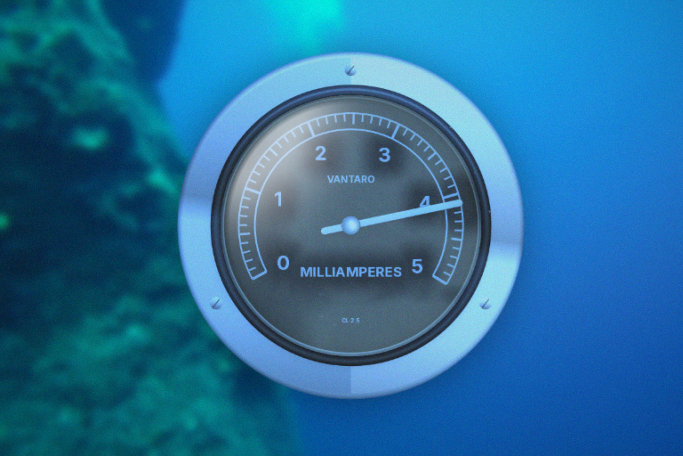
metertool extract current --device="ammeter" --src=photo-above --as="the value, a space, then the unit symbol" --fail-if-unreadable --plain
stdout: 4.1 mA
